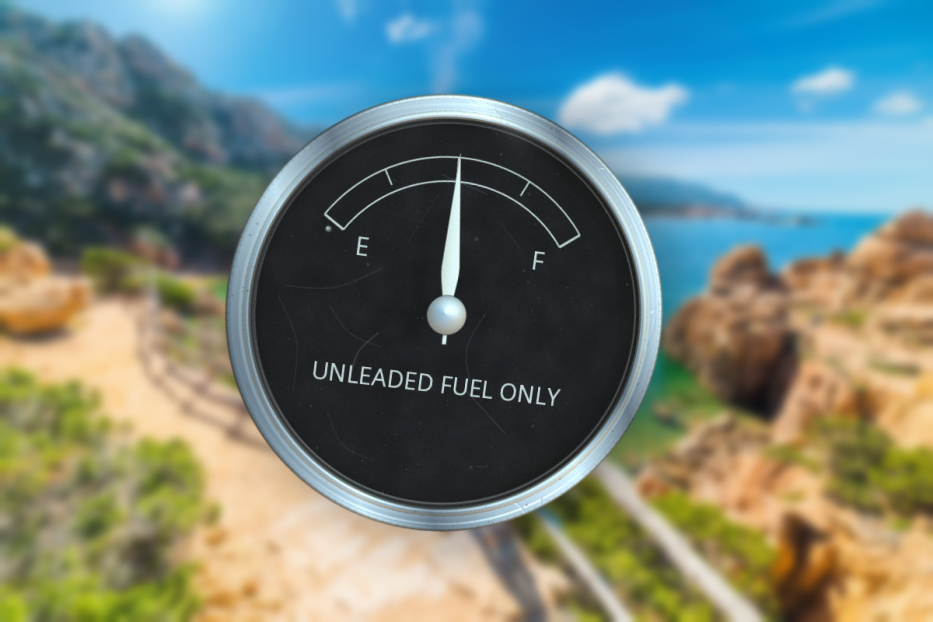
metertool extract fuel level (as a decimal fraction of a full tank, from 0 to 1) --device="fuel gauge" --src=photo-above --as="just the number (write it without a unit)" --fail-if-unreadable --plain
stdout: 0.5
